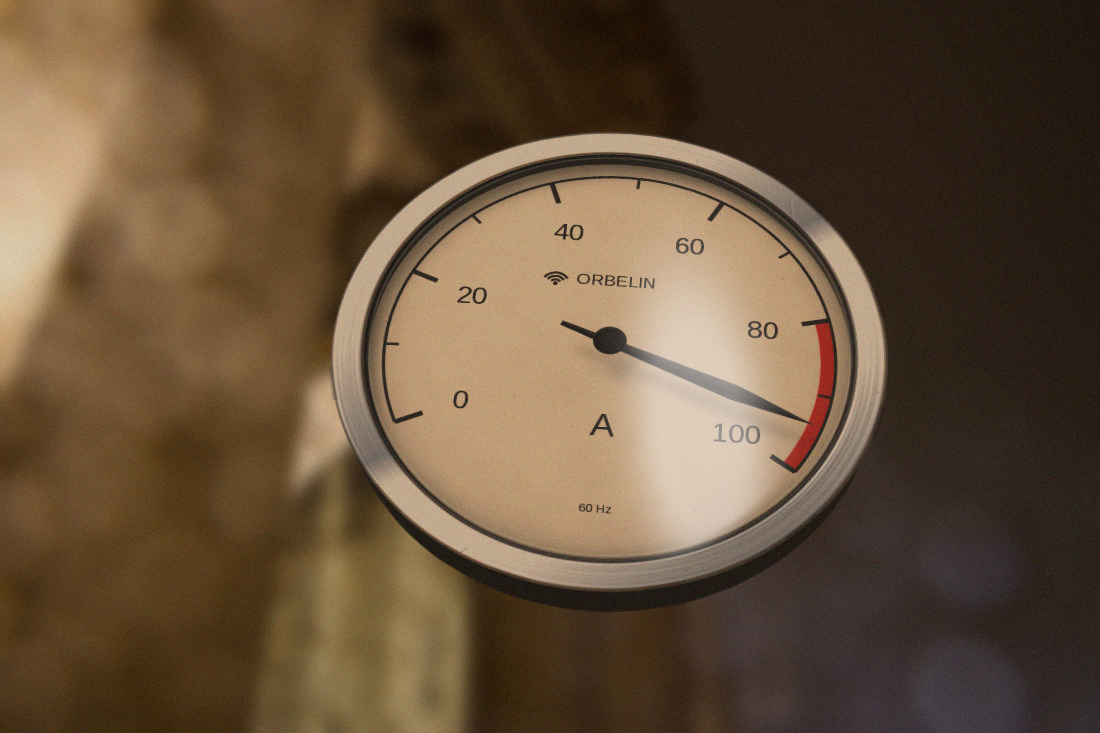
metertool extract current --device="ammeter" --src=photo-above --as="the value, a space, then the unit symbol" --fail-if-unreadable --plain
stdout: 95 A
